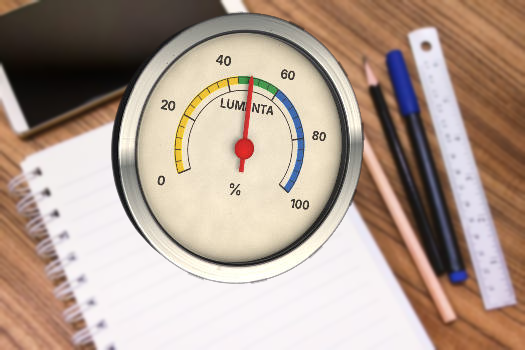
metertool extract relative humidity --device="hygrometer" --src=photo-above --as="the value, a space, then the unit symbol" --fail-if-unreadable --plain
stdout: 48 %
